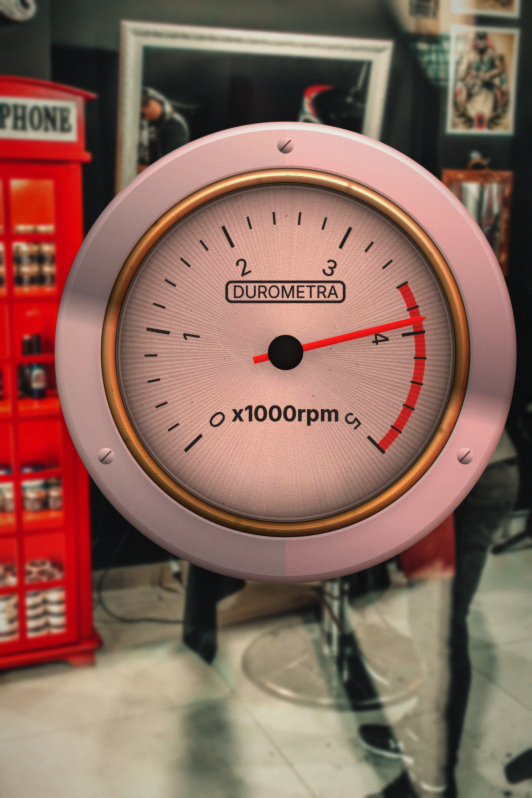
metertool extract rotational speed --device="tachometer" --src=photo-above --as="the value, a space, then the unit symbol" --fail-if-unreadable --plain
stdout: 3900 rpm
